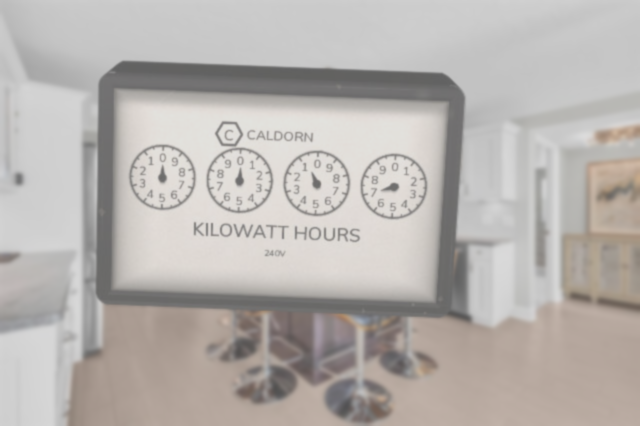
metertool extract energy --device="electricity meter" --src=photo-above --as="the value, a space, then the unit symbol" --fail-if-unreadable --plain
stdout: 7 kWh
